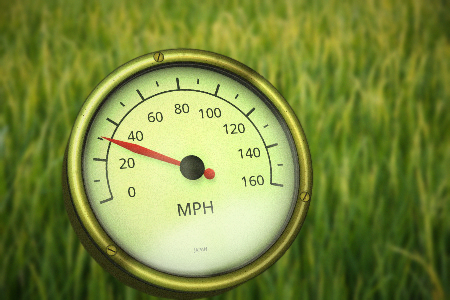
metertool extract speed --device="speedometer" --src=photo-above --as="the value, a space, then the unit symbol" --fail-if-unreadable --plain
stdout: 30 mph
